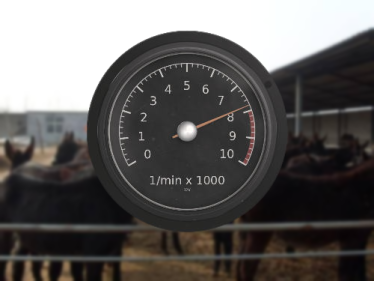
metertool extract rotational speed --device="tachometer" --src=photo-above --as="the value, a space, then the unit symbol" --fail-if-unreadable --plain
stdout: 7800 rpm
